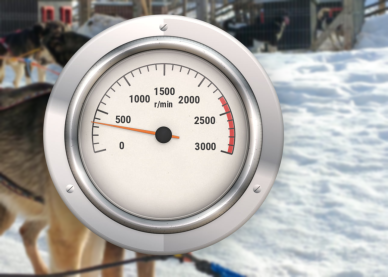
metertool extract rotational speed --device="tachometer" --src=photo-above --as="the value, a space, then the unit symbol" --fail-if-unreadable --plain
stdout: 350 rpm
